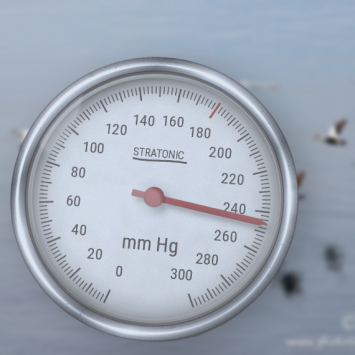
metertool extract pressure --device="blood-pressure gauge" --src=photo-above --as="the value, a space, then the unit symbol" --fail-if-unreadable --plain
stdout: 246 mmHg
